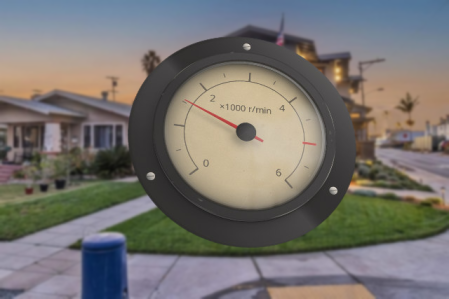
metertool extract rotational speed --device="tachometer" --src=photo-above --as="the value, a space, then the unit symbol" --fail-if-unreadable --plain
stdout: 1500 rpm
